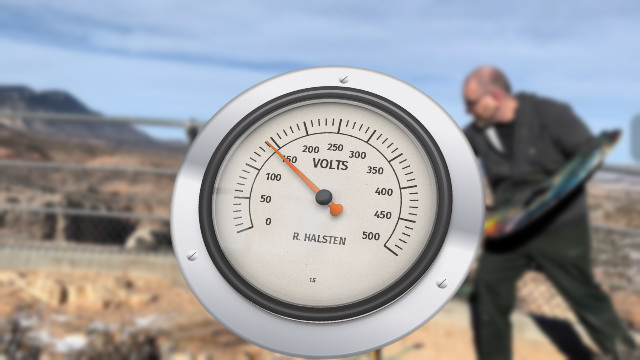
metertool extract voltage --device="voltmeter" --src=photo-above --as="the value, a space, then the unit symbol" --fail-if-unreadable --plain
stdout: 140 V
